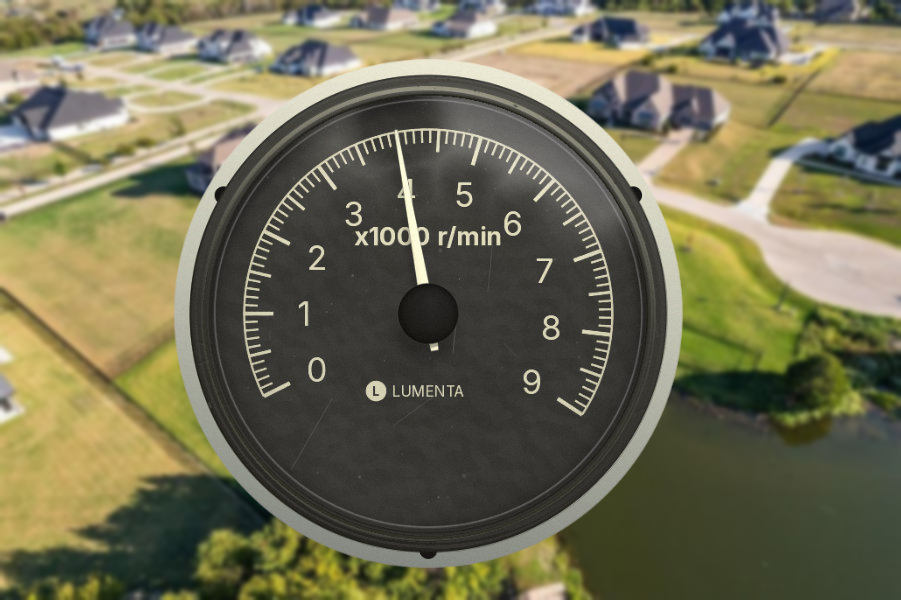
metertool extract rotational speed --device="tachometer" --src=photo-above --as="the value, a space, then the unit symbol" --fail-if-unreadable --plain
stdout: 4000 rpm
